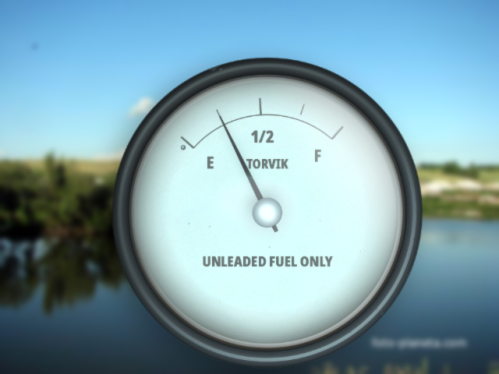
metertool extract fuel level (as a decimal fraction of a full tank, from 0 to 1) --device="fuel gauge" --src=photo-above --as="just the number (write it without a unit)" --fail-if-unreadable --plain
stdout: 0.25
